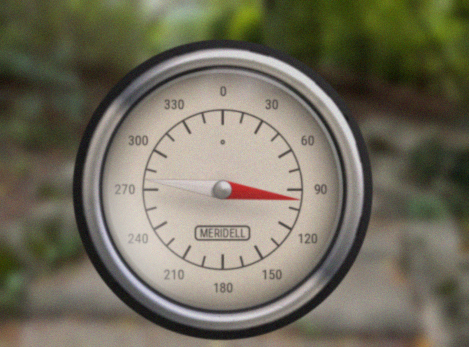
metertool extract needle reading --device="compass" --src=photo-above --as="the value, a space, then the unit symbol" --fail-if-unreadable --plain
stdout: 97.5 °
